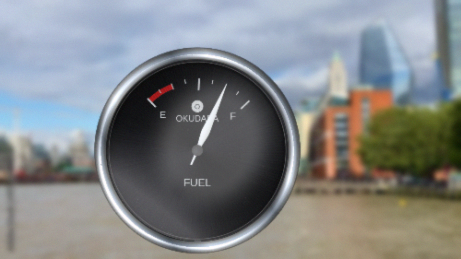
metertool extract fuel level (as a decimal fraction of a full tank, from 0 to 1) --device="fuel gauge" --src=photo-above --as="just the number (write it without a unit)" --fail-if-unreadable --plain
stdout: 0.75
